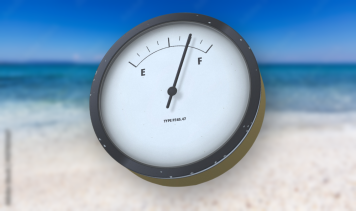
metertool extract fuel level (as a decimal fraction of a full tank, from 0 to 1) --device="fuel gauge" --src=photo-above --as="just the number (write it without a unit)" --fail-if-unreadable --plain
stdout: 0.75
